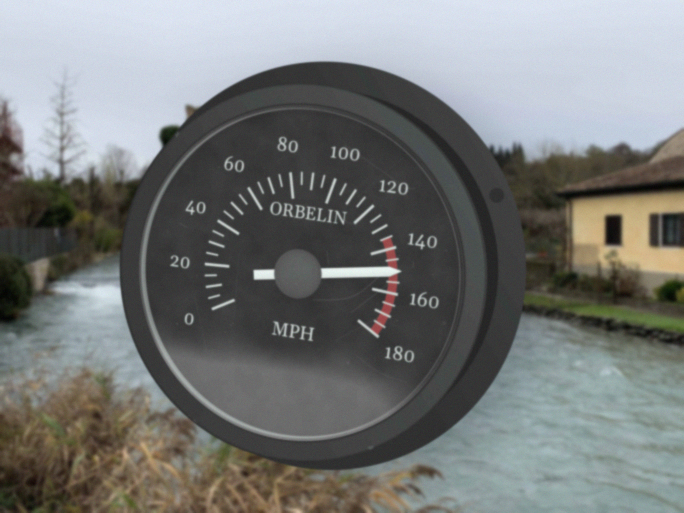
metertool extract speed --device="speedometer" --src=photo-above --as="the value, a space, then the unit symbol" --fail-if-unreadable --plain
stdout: 150 mph
